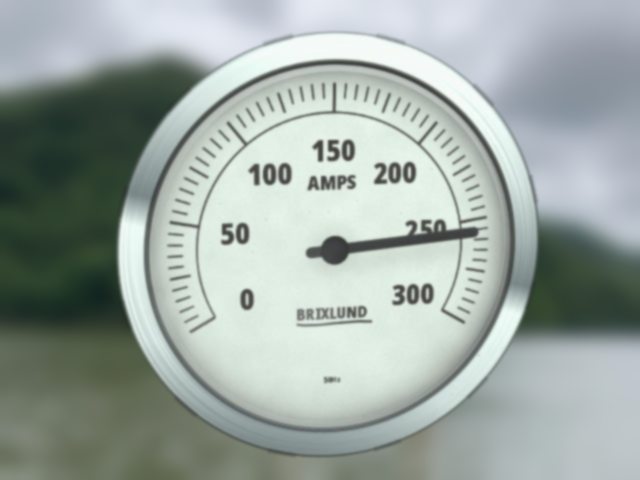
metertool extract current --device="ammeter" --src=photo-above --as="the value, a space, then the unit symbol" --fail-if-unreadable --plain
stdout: 255 A
